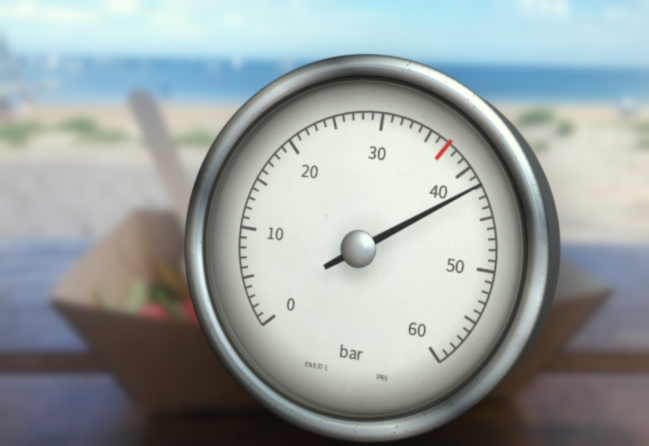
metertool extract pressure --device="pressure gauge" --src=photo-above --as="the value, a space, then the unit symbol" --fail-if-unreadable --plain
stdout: 42 bar
